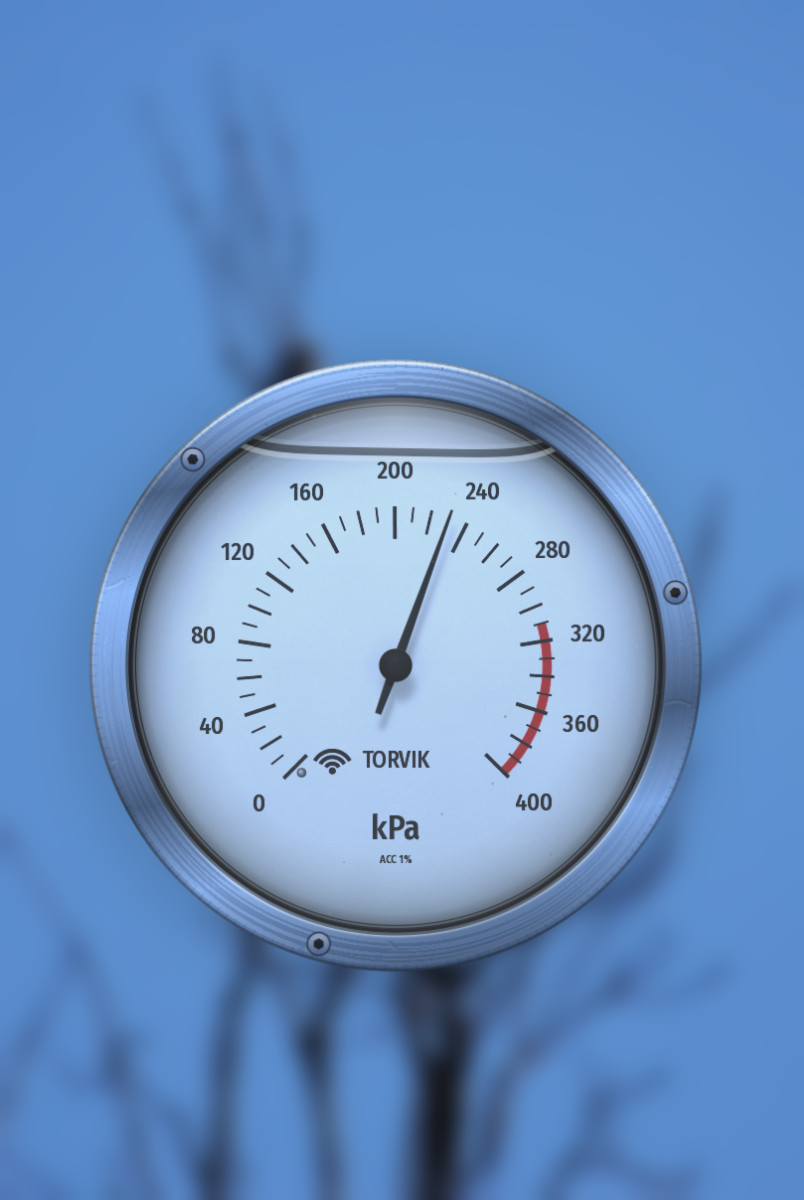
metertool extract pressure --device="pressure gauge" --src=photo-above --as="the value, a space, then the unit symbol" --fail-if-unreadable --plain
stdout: 230 kPa
